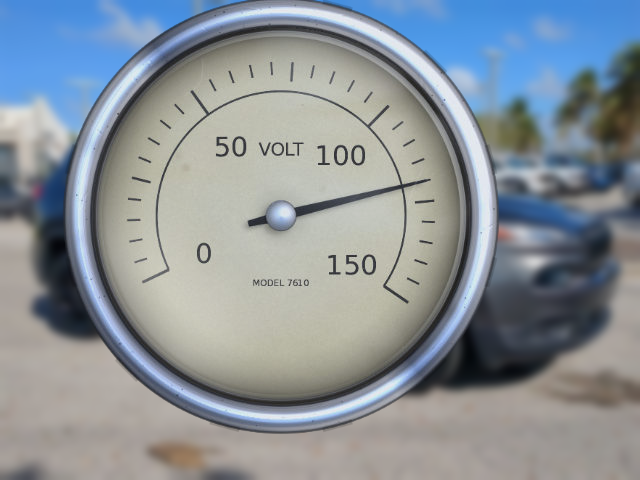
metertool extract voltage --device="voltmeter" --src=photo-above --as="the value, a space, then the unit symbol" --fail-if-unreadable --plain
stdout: 120 V
